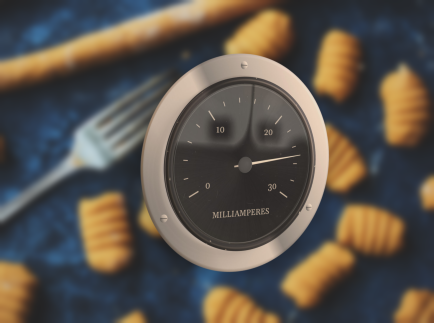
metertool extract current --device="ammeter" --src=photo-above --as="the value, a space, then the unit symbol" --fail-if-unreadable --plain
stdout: 25 mA
